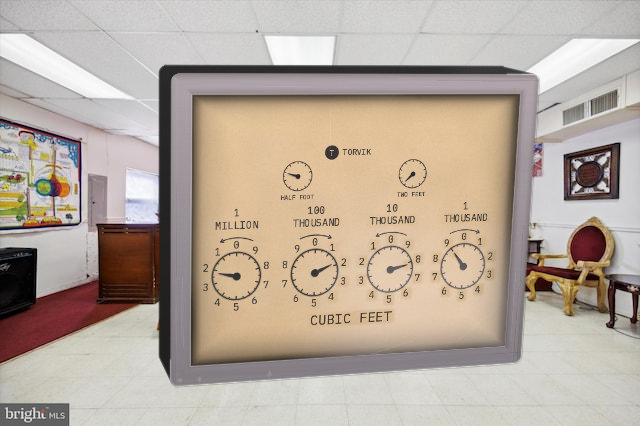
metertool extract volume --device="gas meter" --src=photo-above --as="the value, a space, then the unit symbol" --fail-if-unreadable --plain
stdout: 217900 ft³
